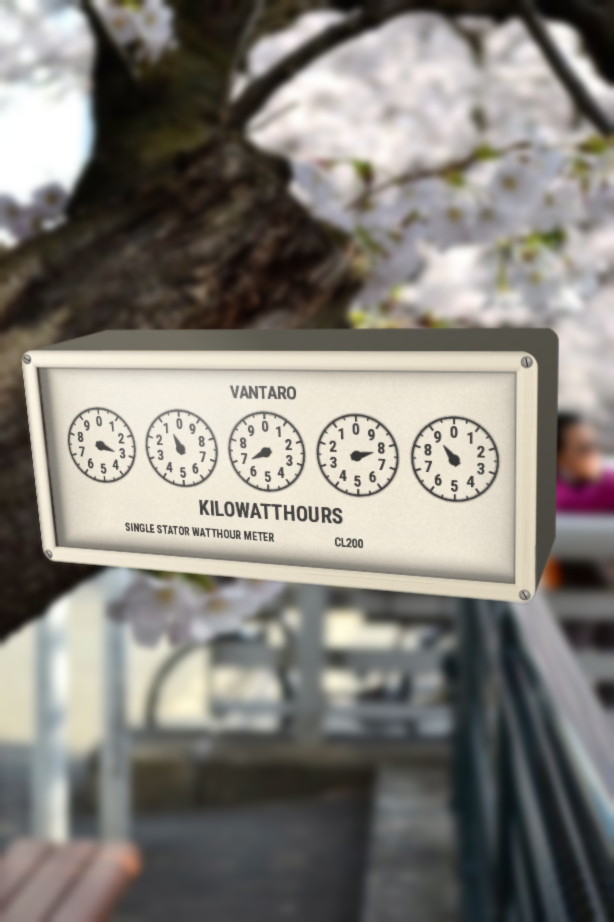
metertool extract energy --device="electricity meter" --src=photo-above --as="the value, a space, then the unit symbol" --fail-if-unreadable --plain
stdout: 30679 kWh
